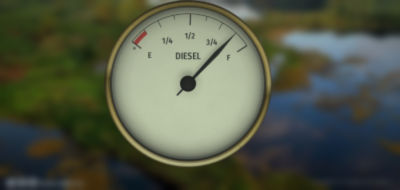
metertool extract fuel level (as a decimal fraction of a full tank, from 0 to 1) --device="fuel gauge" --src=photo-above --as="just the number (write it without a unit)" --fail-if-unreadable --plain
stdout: 0.875
